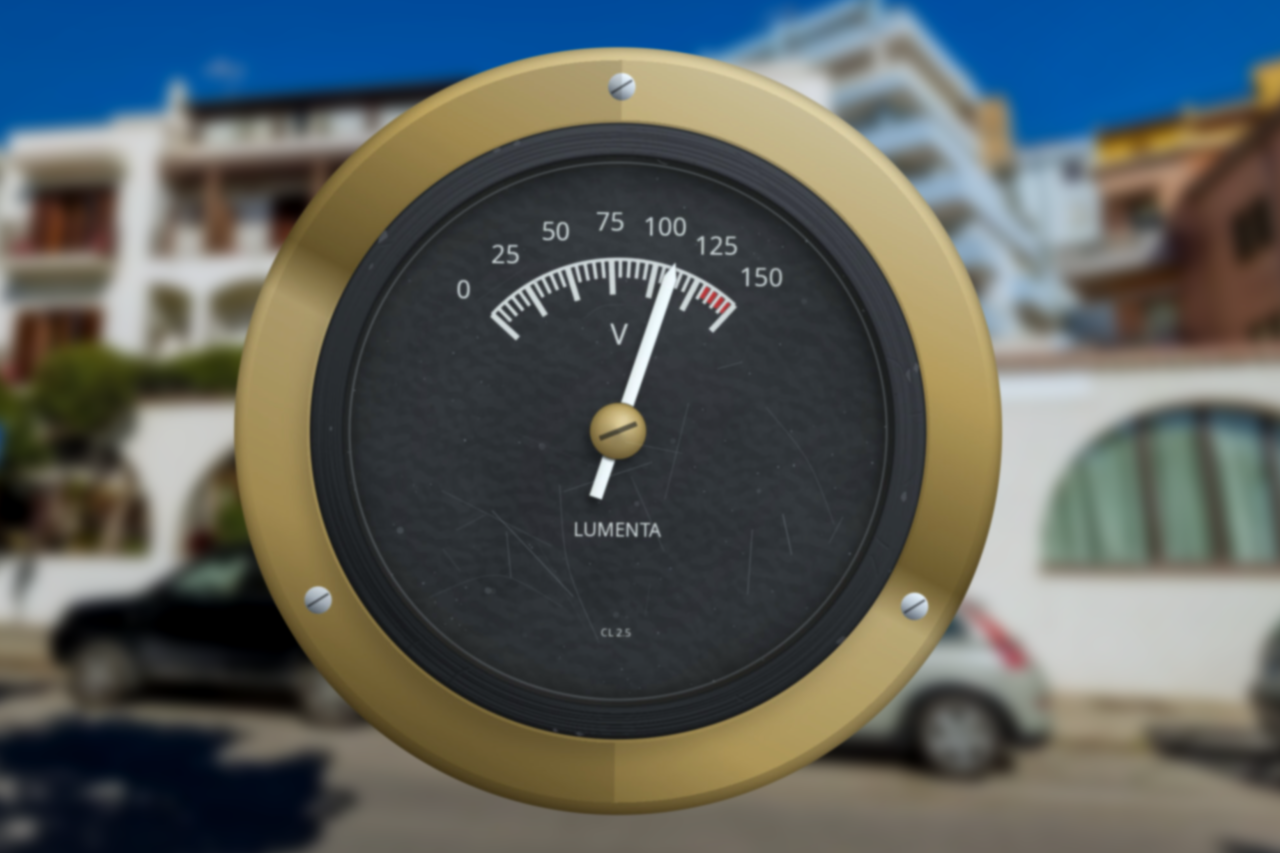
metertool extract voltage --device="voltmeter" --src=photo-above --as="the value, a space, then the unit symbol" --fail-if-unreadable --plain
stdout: 110 V
